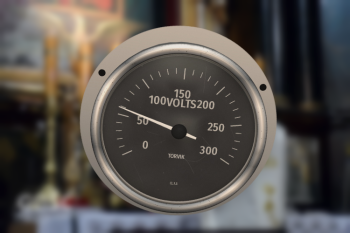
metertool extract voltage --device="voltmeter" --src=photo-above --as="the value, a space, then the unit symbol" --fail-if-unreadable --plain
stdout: 60 V
